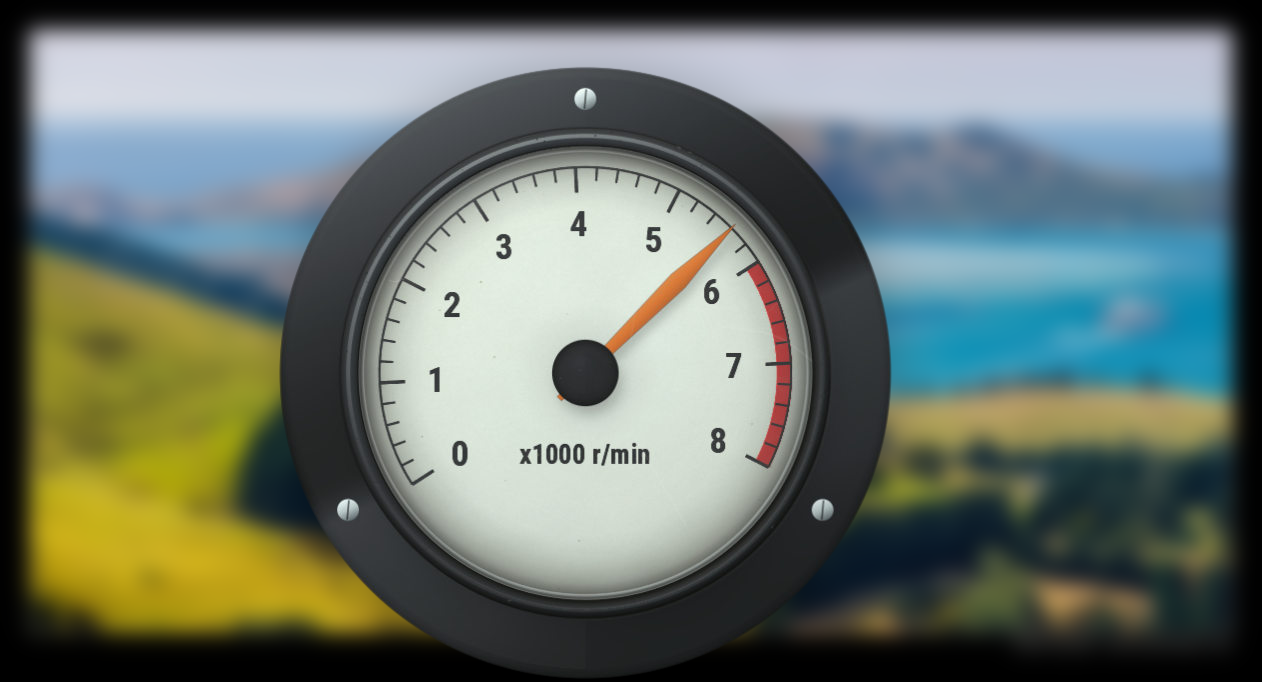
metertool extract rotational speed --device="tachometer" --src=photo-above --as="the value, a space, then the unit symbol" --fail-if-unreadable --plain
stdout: 5600 rpm
